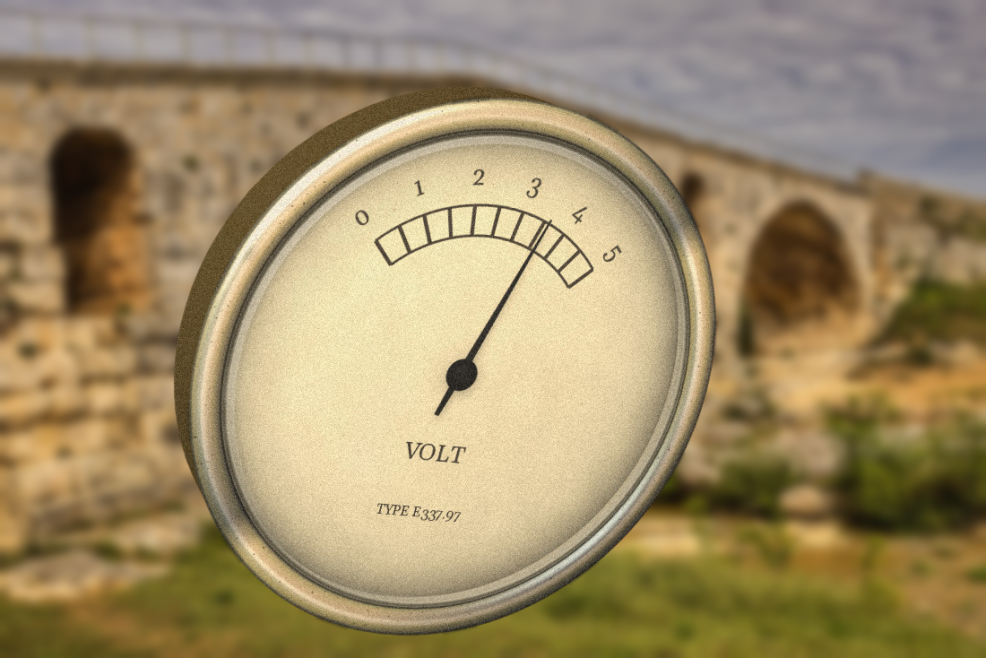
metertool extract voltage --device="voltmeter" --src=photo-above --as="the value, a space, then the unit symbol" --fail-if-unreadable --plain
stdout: 3.5 V
